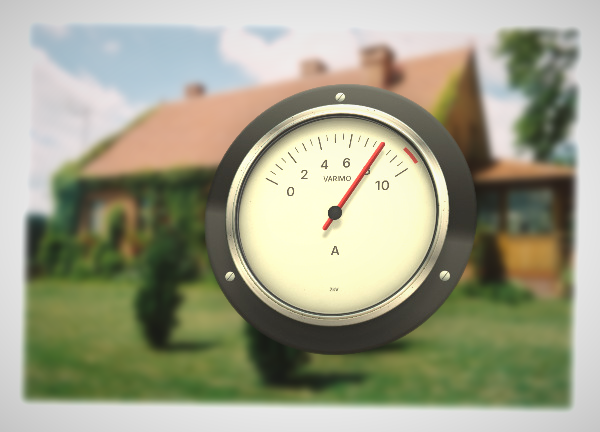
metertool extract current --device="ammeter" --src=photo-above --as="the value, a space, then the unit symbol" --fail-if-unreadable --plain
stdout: 8 A
